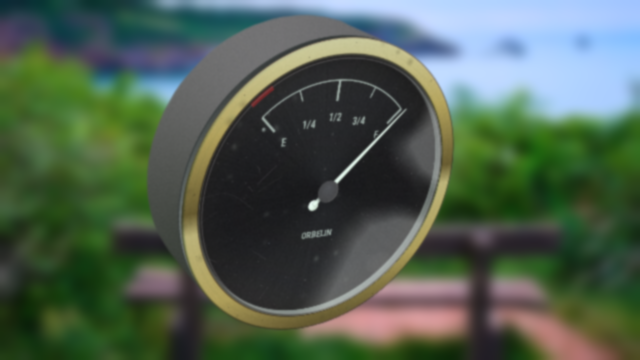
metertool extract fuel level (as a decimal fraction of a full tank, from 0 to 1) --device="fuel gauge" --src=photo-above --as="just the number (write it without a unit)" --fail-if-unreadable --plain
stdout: 1
